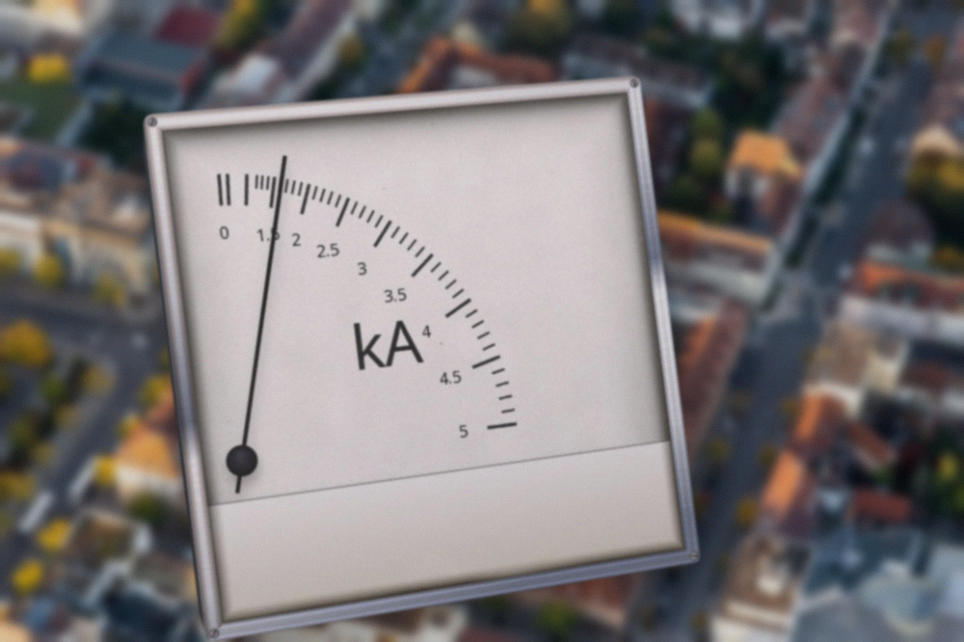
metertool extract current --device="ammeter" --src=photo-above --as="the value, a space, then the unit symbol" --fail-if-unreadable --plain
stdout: 1.6 kA
